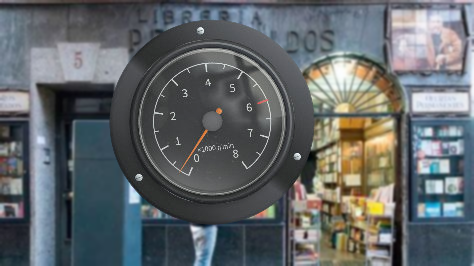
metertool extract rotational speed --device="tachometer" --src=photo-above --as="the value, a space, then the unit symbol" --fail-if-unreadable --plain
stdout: 250 rpm
